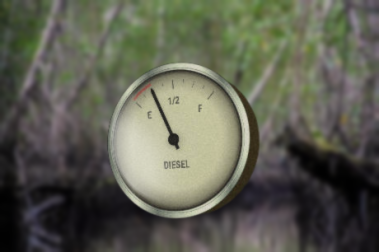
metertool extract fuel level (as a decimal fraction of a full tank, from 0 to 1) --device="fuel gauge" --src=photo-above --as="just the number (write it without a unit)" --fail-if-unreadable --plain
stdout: 0.25
